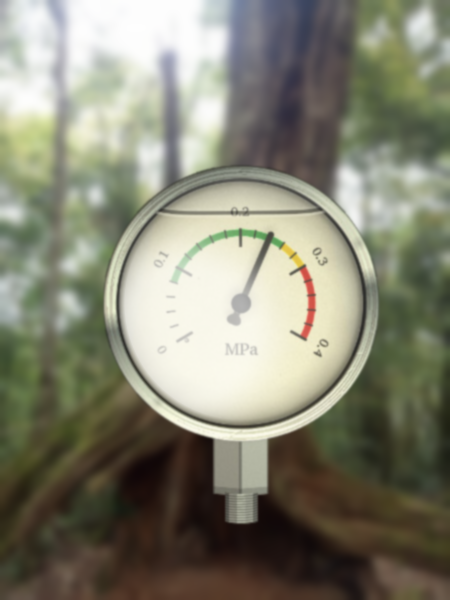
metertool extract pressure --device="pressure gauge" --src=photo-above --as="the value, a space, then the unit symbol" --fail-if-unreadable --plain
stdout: 0.24 MPa
